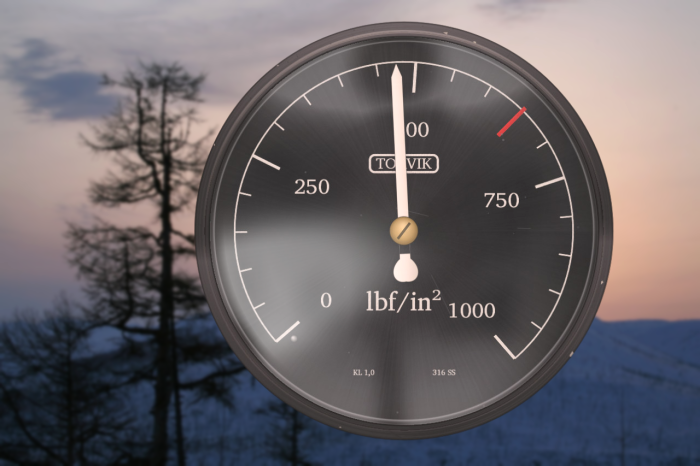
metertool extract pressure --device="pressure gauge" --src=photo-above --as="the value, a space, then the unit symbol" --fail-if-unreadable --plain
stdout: 475 psi
